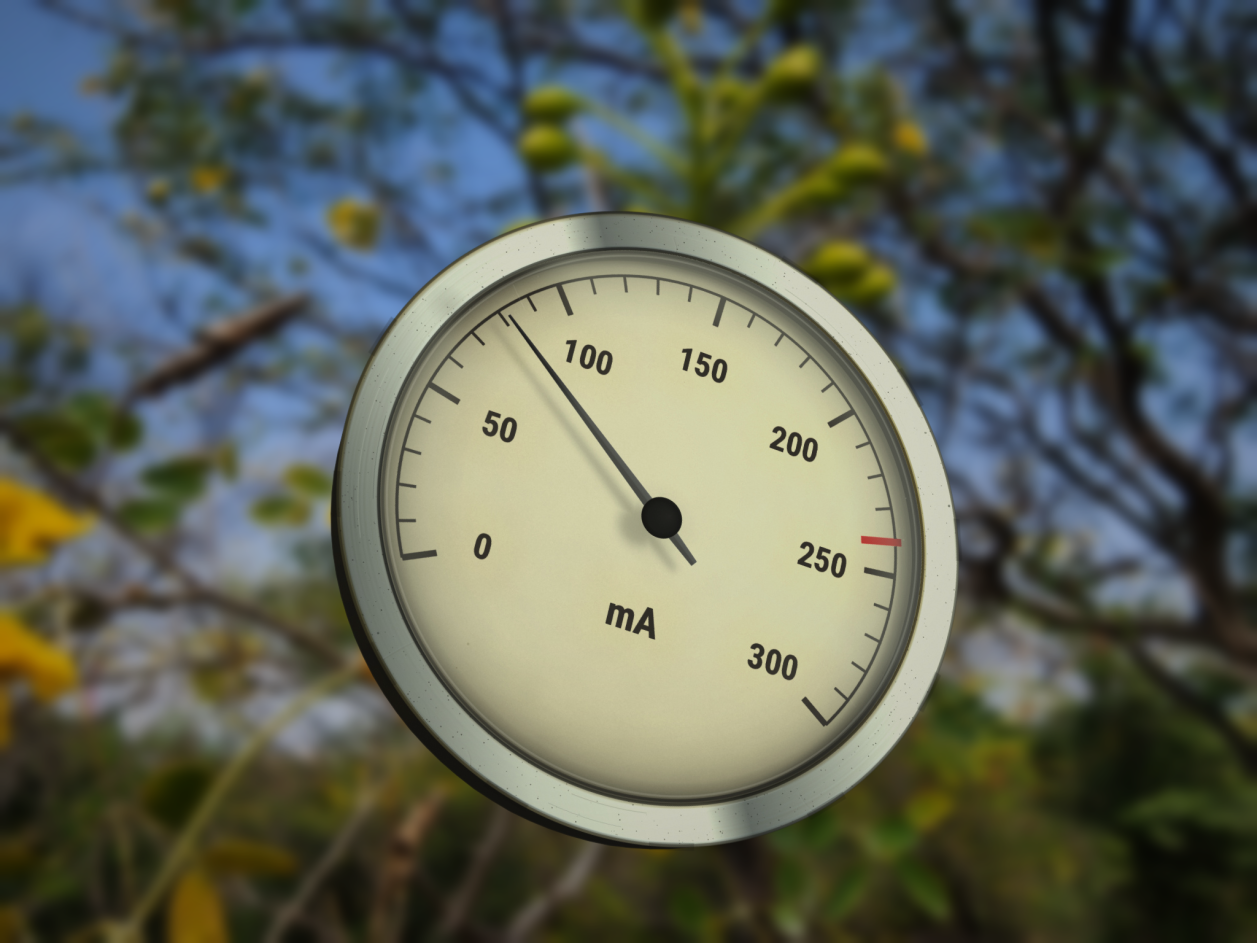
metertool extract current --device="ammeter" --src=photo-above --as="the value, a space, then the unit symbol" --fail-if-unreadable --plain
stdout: 80 mA
